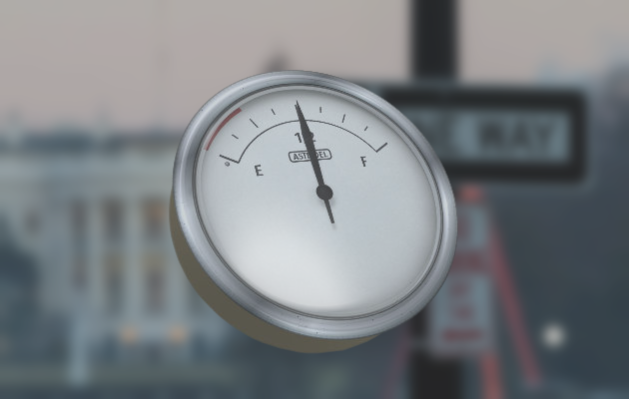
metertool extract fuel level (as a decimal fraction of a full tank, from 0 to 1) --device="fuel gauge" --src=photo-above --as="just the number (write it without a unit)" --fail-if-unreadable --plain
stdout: 0.5
